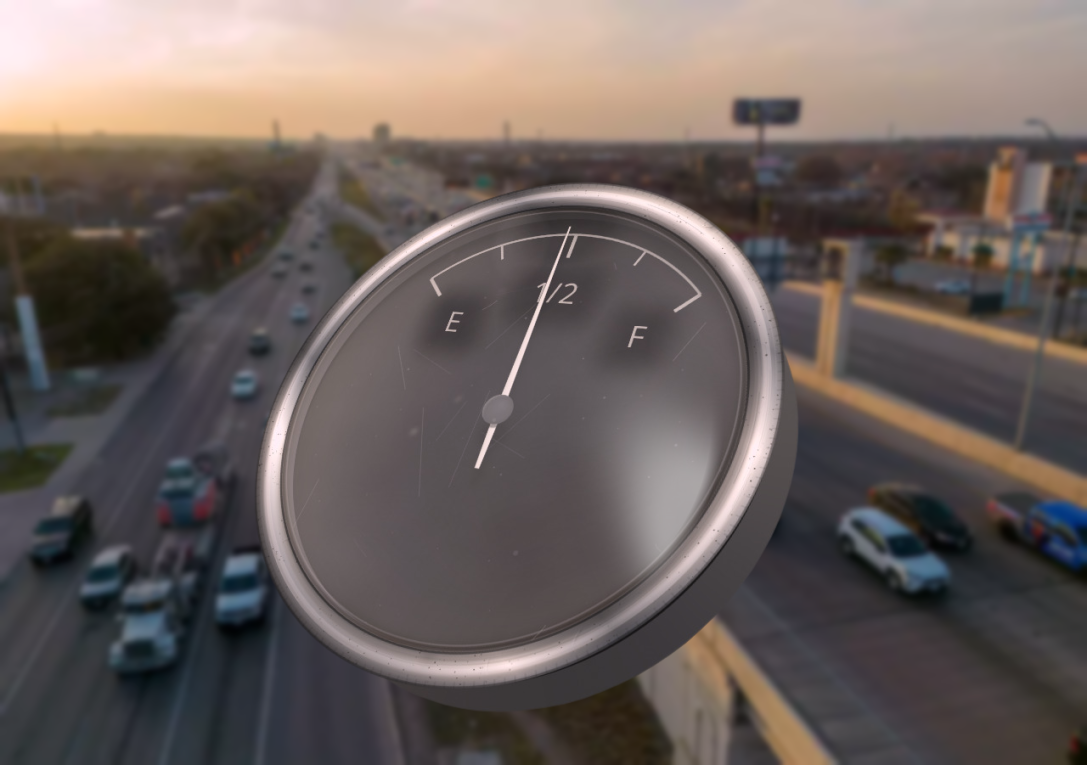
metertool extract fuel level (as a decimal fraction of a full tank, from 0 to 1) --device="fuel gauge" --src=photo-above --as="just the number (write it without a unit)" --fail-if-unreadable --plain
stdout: 0.5
